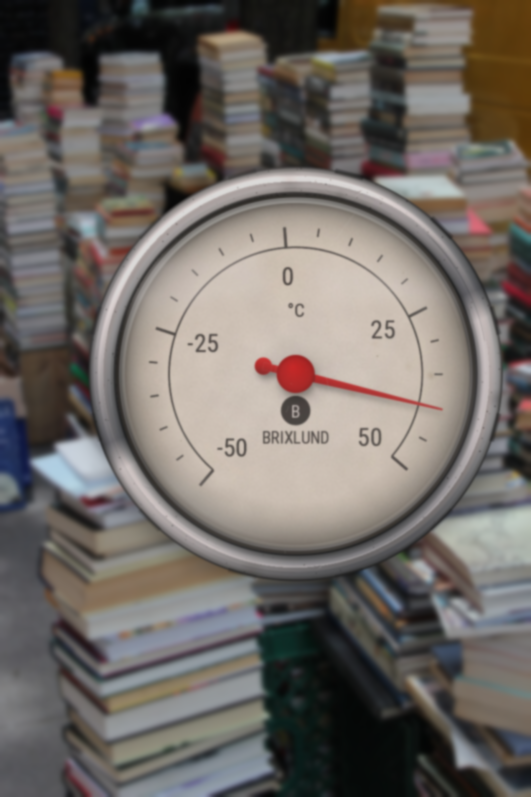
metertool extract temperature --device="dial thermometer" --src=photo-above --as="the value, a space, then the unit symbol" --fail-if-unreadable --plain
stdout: 40 °C
